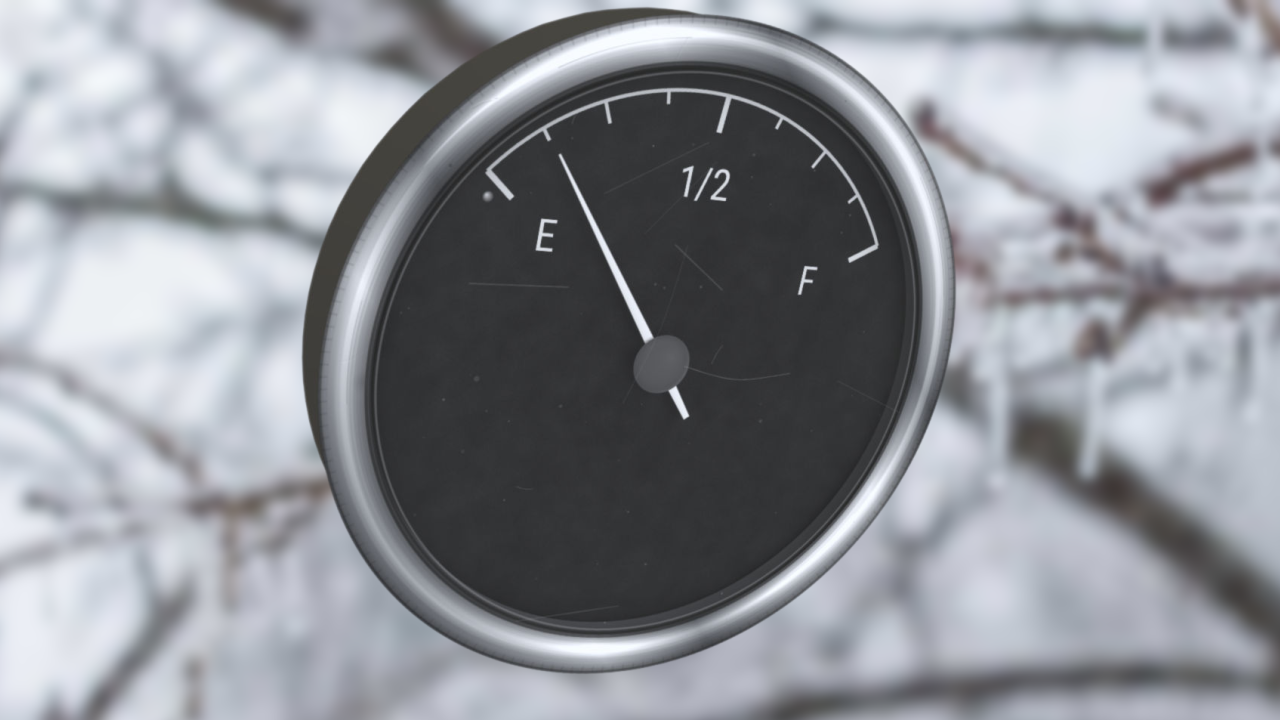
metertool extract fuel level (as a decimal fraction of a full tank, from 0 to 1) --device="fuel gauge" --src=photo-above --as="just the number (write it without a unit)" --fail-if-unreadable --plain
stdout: 0.125
